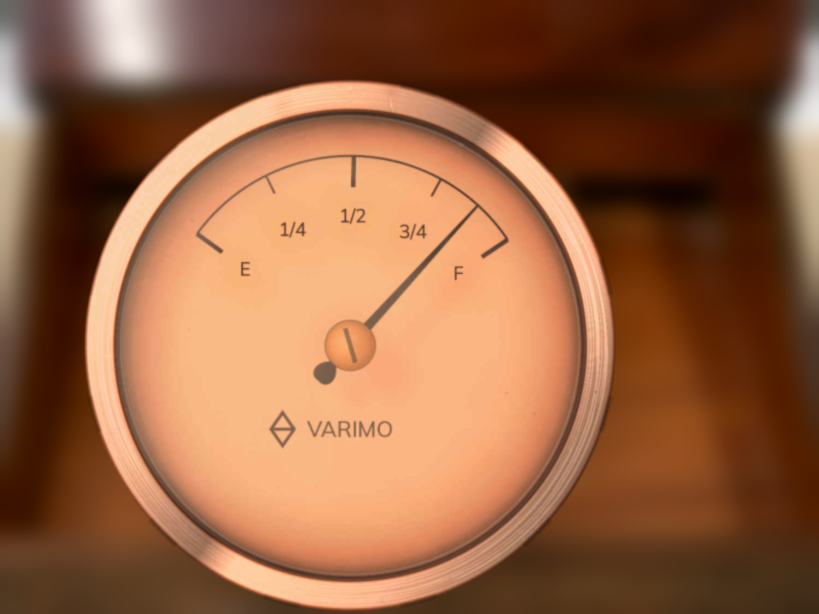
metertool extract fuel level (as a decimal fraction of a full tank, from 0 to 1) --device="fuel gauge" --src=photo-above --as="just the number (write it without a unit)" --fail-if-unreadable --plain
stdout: 0.875
